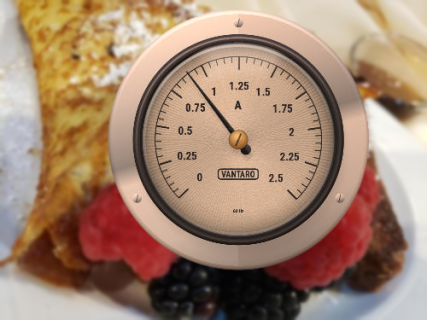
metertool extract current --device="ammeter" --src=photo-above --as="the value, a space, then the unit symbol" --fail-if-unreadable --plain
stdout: 0.9 A
